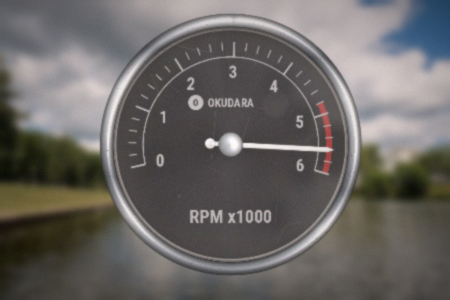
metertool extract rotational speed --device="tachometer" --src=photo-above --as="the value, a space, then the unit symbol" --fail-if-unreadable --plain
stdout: 5600 rpm
